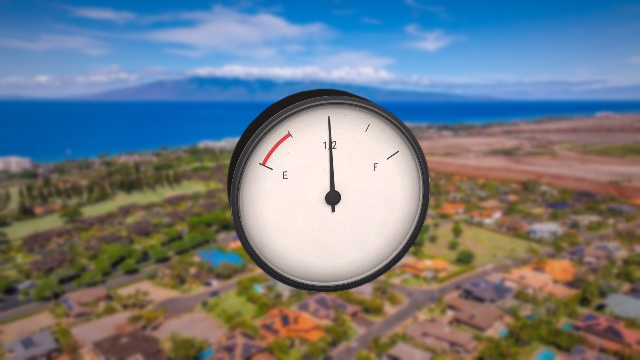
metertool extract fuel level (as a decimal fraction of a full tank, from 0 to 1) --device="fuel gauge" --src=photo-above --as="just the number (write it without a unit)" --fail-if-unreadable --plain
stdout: 0.5
